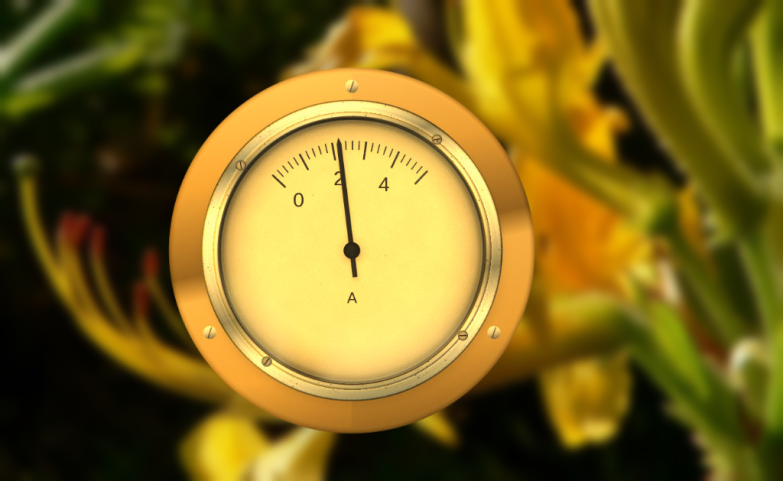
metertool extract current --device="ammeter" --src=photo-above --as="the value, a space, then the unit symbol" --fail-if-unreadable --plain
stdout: 2.2 A
